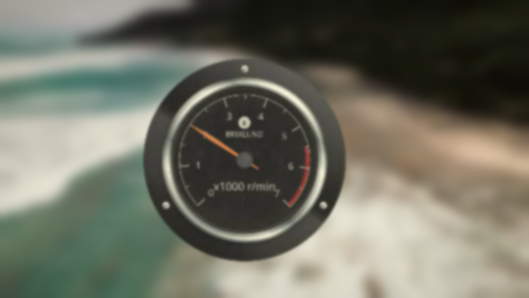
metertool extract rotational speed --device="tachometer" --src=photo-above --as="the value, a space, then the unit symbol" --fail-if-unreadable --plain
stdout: 2000 rpm
